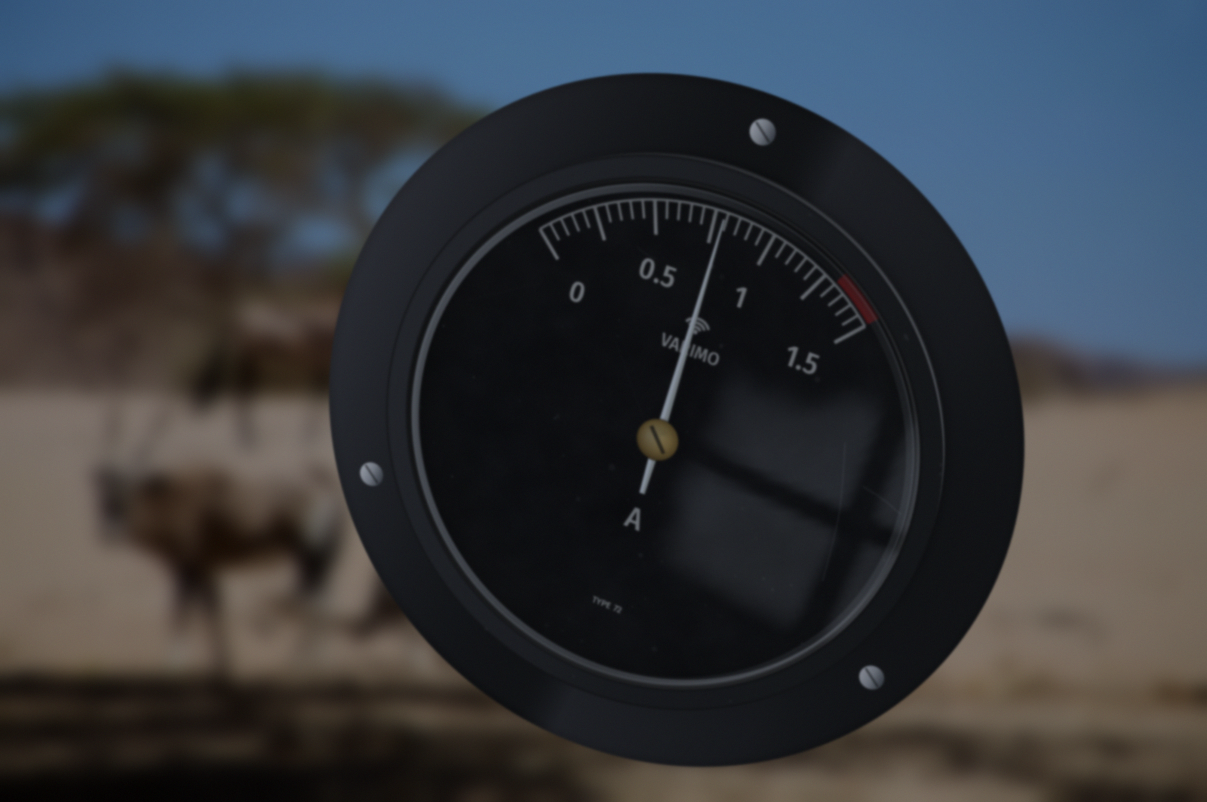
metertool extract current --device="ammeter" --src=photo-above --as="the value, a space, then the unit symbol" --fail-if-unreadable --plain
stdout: 0.8 A
